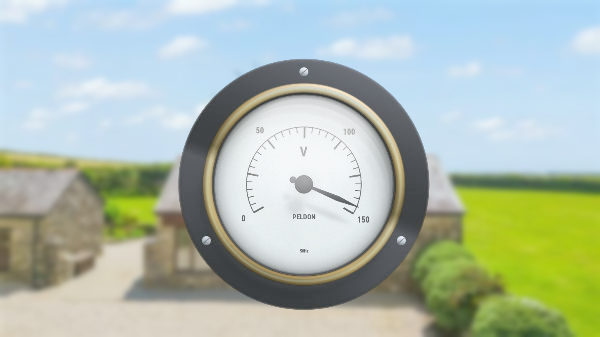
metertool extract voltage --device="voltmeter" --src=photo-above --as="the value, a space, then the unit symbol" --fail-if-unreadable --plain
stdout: 145 V
